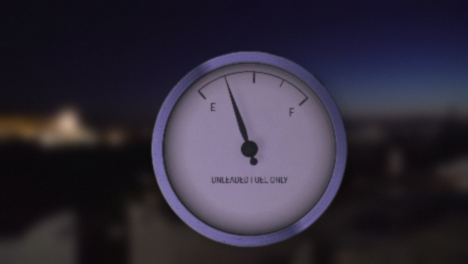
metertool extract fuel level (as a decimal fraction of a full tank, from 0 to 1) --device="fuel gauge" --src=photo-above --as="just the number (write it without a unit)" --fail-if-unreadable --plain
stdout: 0.25
